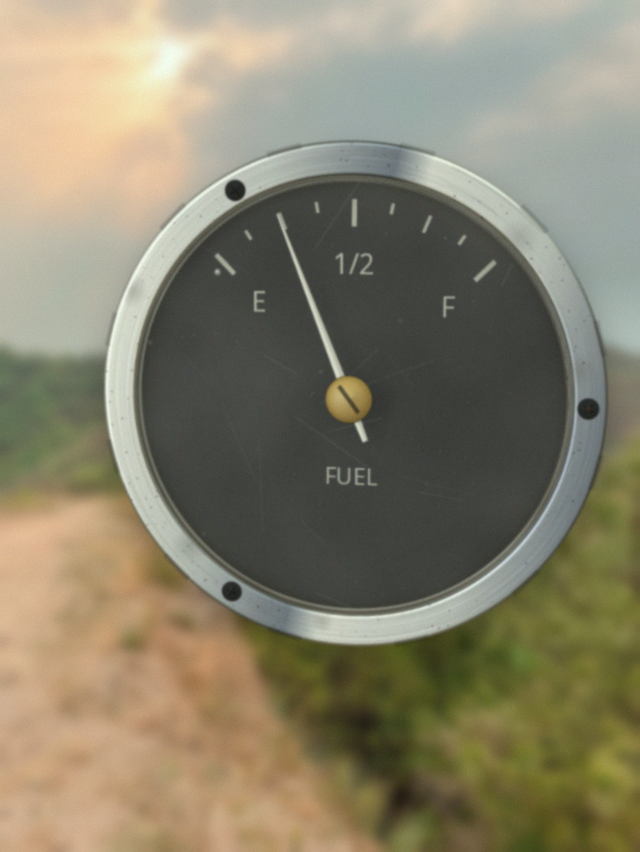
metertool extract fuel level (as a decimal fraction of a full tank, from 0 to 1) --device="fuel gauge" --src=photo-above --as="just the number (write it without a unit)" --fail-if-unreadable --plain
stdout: 0.25
